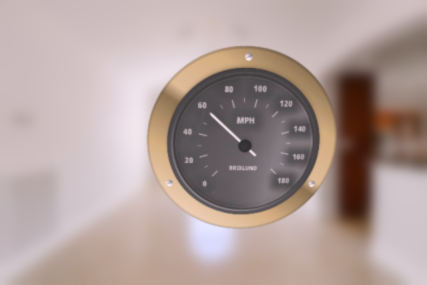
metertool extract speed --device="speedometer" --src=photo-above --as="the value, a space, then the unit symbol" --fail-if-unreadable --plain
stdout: 60 mph
